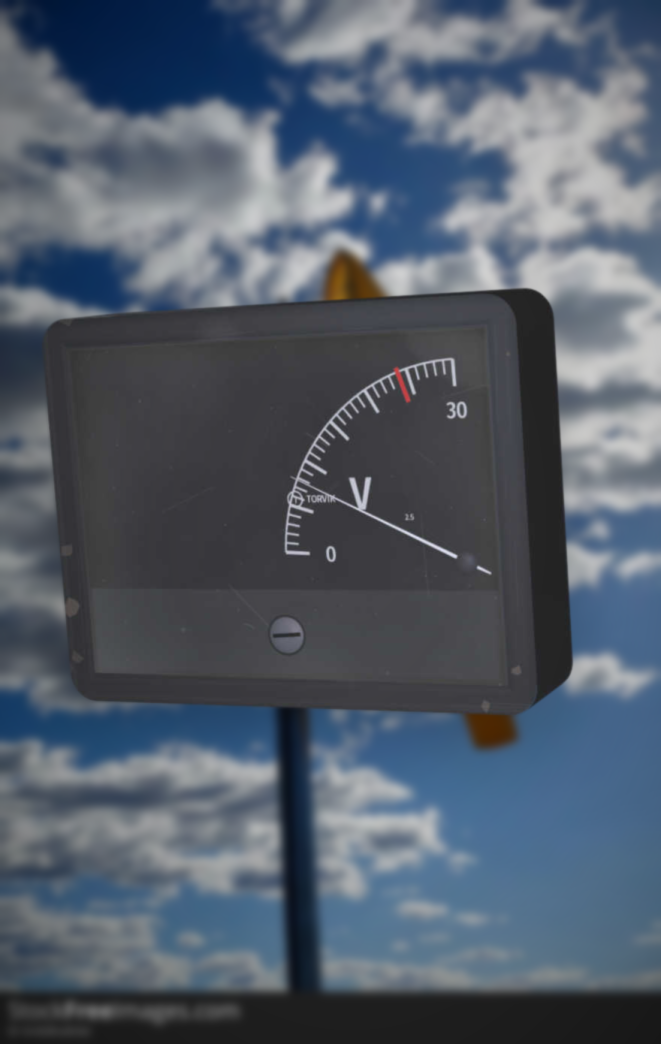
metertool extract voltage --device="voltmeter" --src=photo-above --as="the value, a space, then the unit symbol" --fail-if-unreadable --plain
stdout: 8 V
